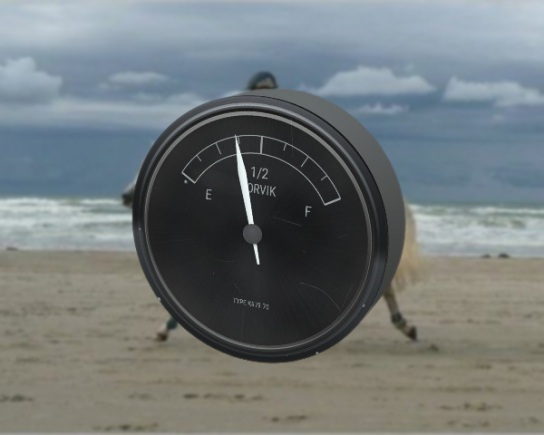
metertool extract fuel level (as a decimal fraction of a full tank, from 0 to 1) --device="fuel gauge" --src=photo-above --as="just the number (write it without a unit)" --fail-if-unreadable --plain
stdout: 0.375
